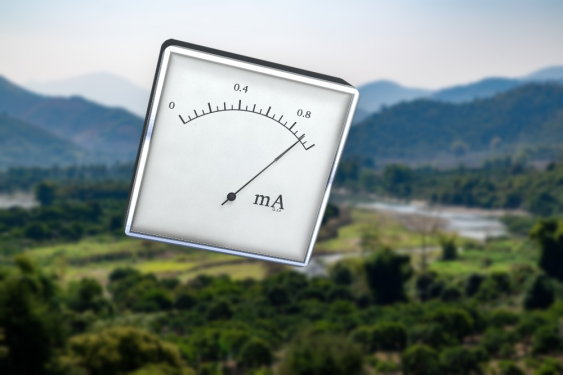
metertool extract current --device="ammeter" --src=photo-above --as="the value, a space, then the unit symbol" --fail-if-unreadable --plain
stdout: 0.9 mA
